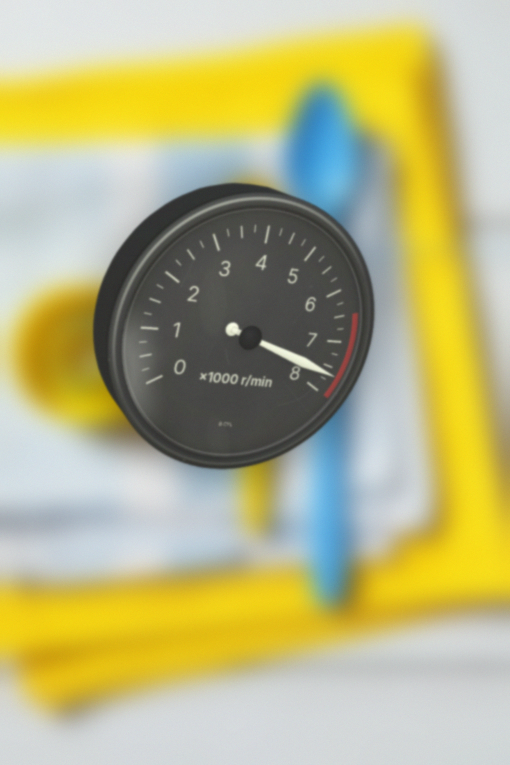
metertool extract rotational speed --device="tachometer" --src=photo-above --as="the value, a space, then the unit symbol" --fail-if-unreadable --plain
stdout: 7625 rpm
